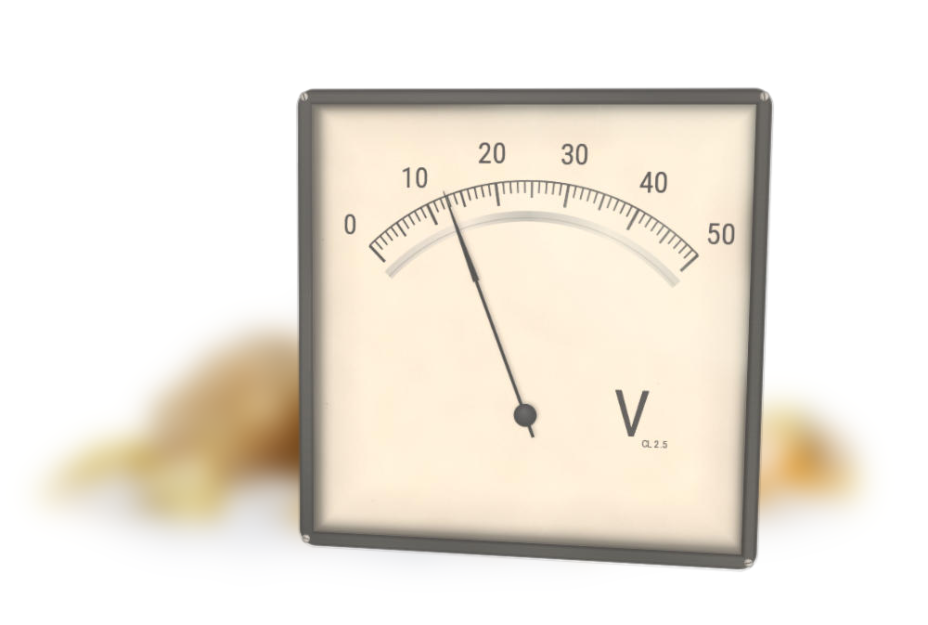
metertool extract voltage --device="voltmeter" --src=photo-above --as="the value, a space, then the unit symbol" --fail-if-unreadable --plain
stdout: 13 V
